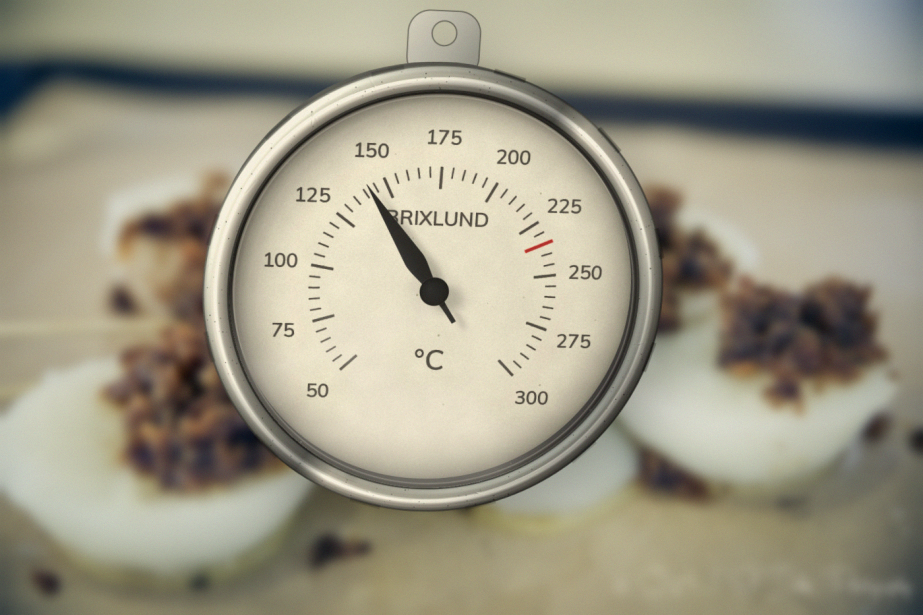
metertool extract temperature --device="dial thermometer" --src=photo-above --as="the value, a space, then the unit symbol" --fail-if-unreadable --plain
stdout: 142.5 °C
